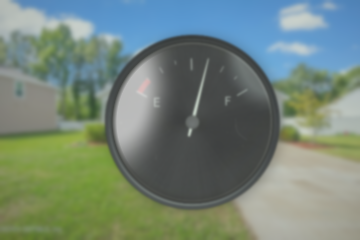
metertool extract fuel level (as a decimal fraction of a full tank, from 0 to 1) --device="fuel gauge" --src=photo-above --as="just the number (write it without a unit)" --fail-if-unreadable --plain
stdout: 0.625
